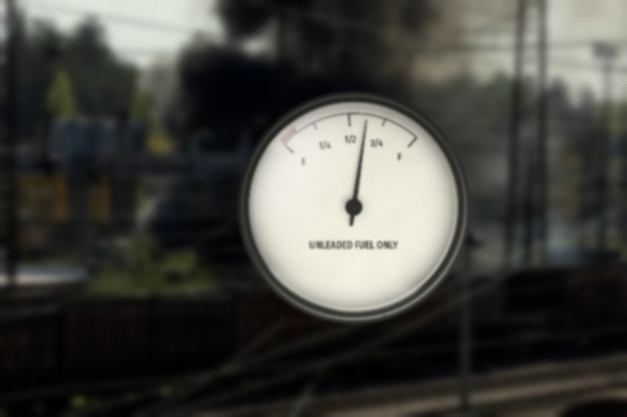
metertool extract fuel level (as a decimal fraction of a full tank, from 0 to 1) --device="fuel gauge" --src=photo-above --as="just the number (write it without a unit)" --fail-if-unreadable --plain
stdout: 0.625
